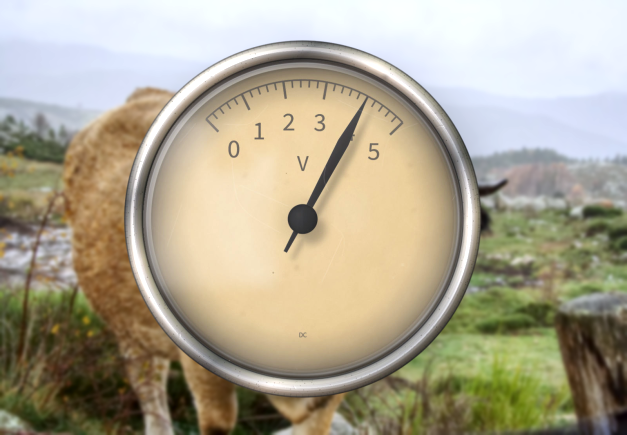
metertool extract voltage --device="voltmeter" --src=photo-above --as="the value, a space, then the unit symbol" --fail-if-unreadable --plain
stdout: 4 V
